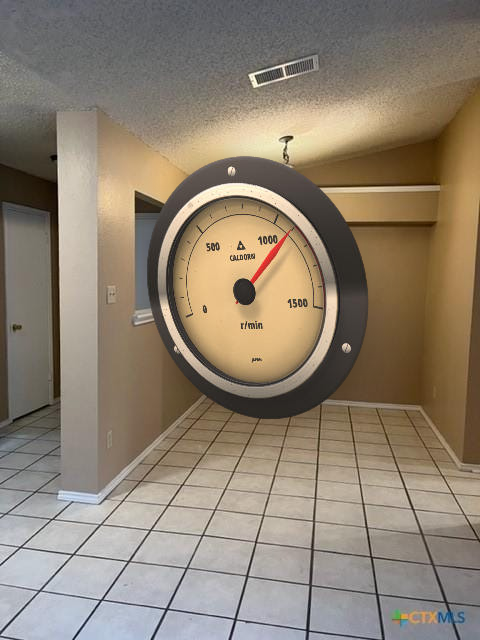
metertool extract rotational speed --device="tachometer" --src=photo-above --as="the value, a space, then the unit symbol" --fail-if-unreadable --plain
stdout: 1100 rpm
